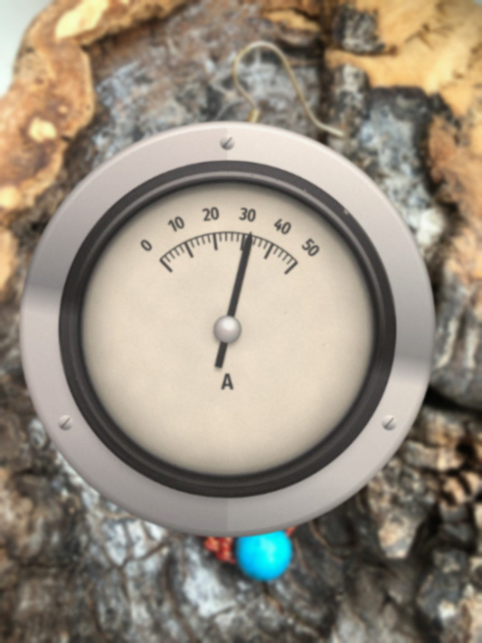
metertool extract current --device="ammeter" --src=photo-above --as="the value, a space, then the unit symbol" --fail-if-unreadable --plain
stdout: 32 A
